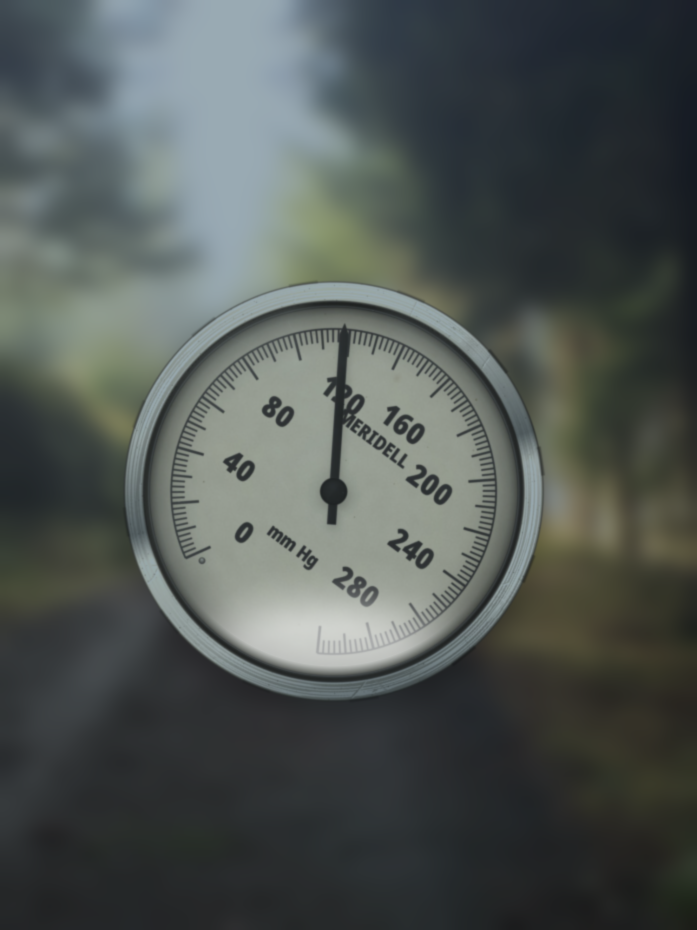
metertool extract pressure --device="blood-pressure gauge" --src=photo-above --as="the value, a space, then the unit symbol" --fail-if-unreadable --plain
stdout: 118 mmHg
